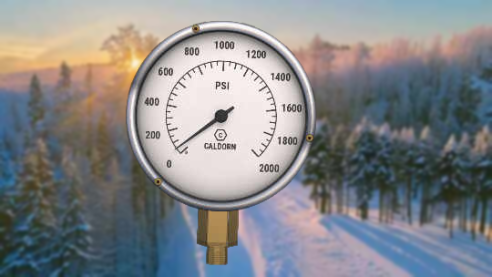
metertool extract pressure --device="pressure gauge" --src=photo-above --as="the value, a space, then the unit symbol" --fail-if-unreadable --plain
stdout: 50 psi
